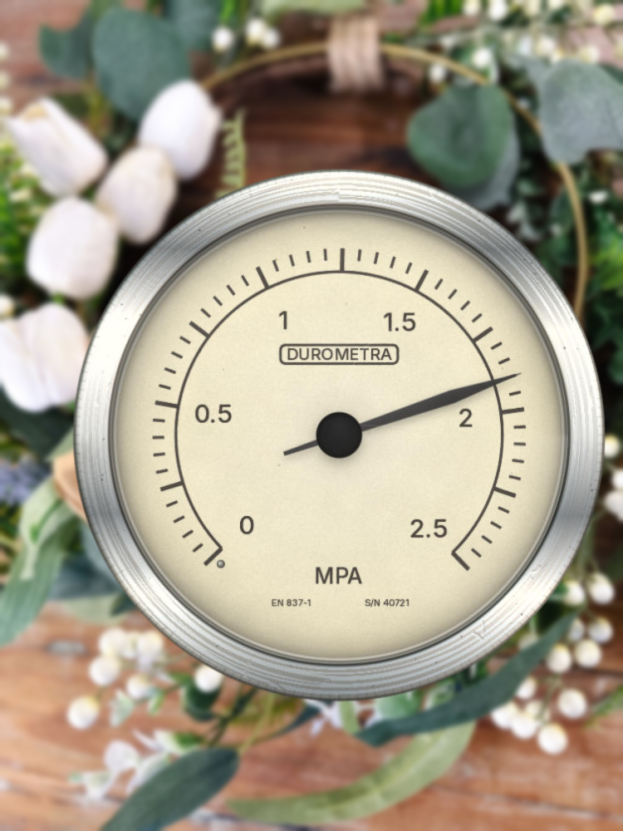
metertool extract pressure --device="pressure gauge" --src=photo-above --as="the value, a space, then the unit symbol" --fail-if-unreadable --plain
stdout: 1.9 MPa
